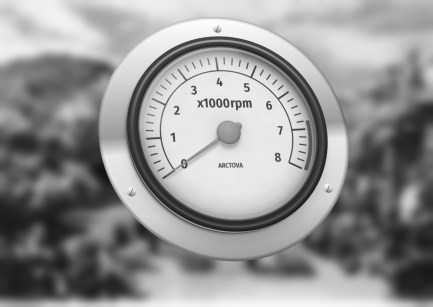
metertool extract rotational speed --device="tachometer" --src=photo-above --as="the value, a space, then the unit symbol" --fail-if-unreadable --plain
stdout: 0 rpm
